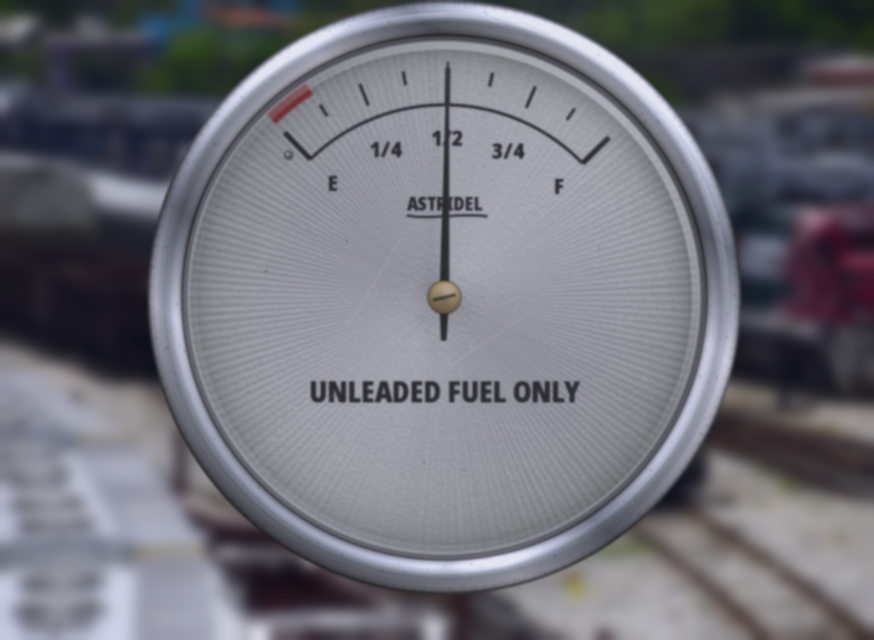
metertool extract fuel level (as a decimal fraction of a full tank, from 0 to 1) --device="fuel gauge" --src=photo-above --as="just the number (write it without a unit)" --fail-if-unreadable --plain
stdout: 0.5
